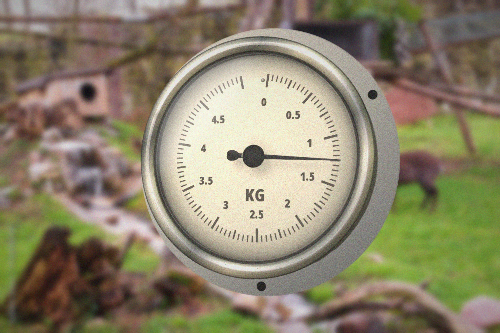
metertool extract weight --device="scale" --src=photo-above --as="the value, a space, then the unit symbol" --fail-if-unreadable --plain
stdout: 1.25 kg
